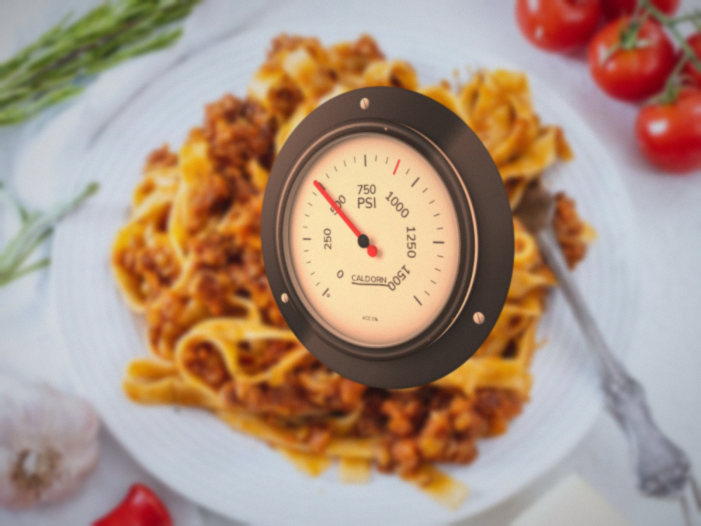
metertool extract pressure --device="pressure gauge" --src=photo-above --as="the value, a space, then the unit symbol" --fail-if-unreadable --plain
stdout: 500 psi
